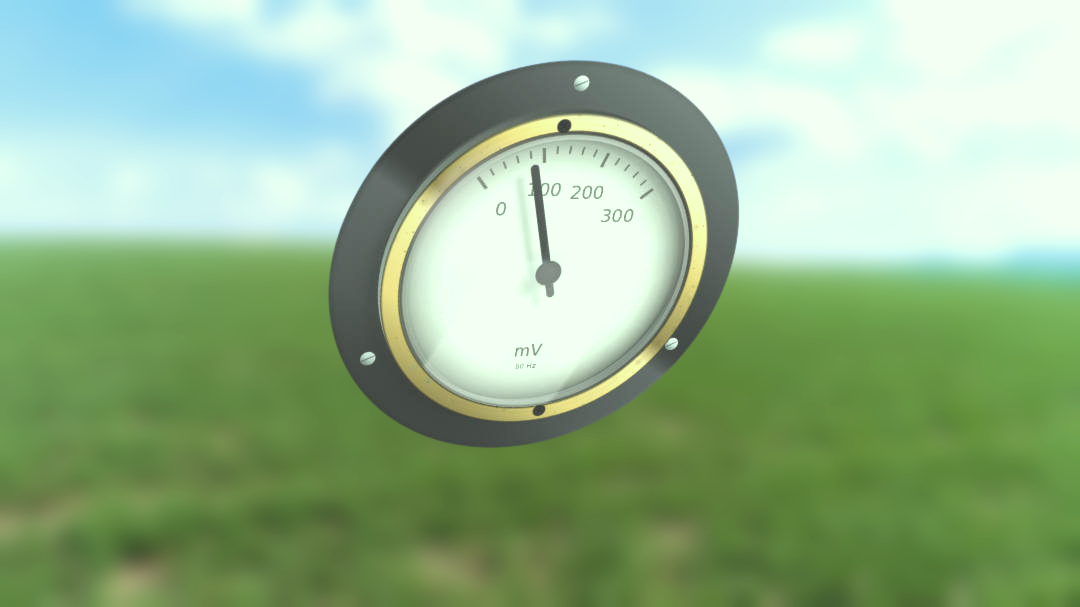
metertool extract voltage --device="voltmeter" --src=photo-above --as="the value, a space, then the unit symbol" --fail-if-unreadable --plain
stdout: 80 mV
